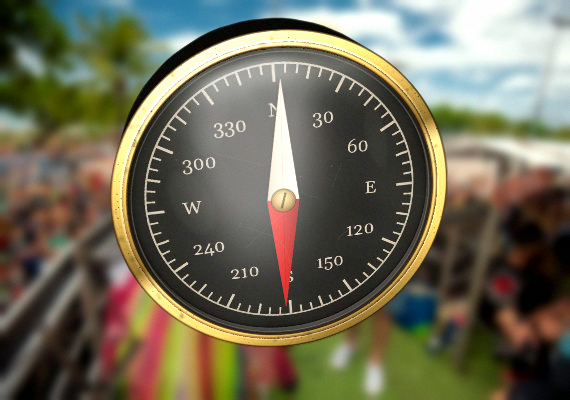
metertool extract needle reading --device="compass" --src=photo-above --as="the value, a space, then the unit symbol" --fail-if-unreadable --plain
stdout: 182.5 °
